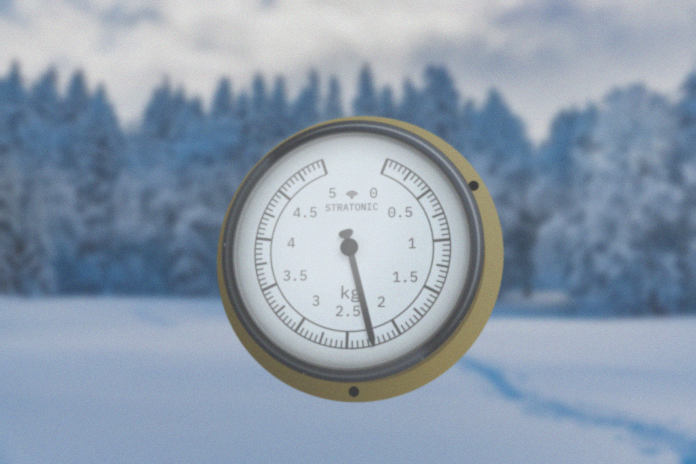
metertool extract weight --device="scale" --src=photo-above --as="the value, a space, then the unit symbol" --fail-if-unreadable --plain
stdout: 2.25 kg
